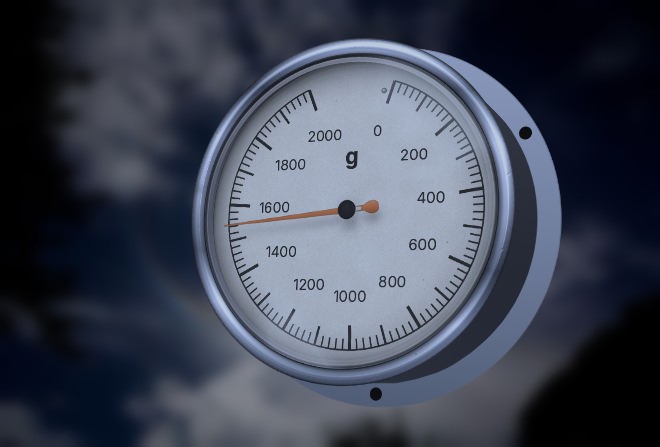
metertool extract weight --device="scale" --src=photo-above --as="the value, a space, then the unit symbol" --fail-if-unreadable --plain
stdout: 1540 g
